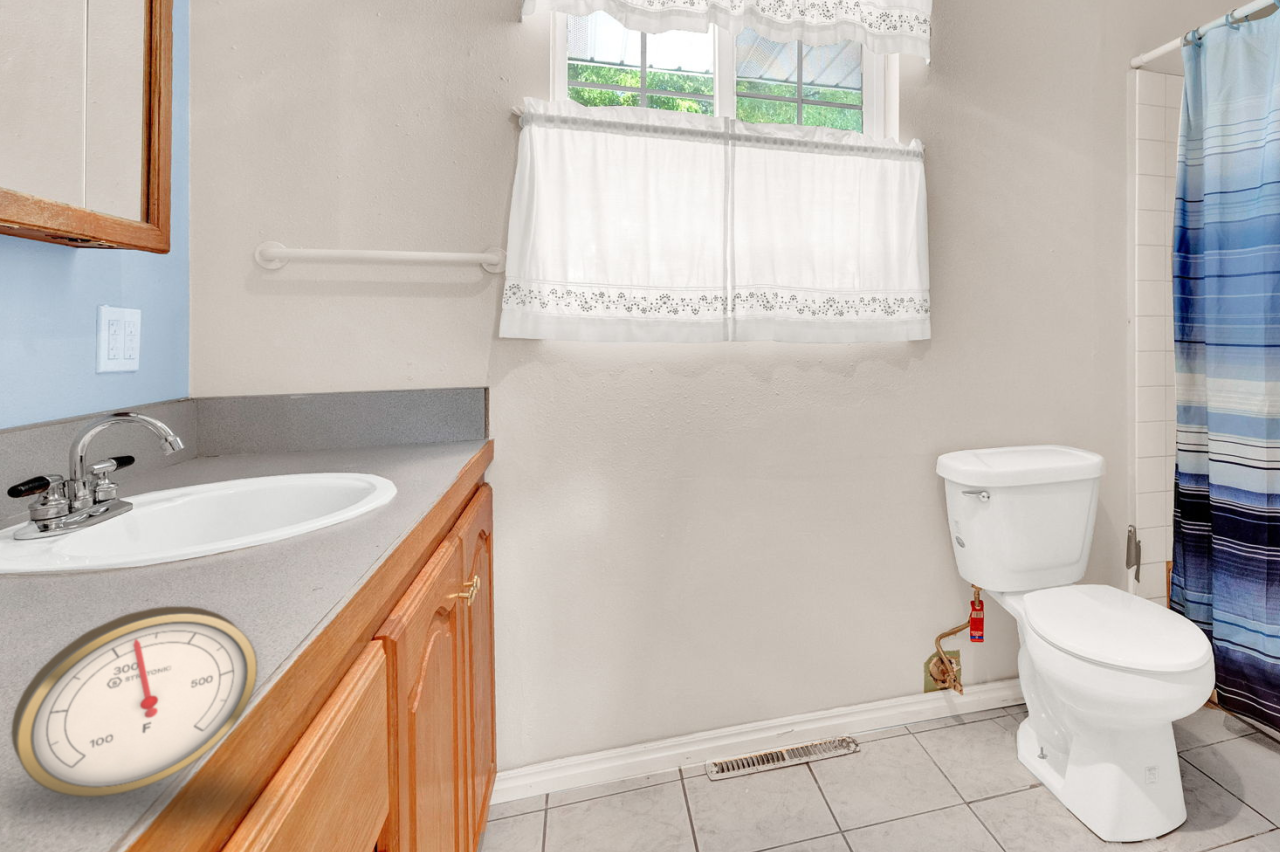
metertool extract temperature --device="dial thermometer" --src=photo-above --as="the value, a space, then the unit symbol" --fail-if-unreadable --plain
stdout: 325 °F
